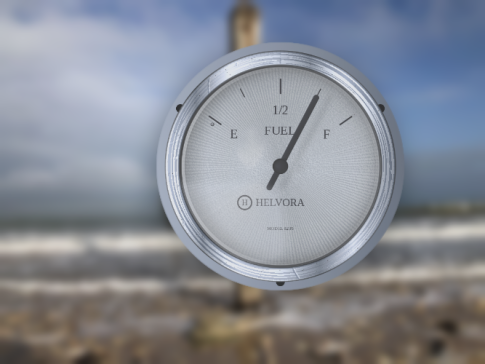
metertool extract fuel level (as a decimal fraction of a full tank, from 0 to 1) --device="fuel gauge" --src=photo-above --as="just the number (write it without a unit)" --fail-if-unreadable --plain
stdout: 0.75
